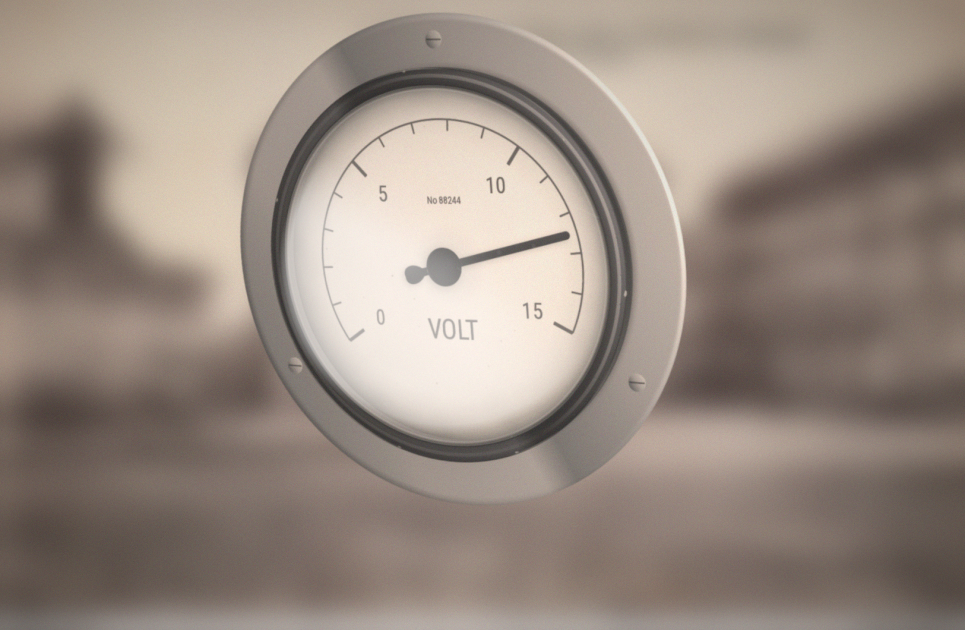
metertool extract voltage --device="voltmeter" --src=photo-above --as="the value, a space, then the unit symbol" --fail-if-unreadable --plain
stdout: 12.5 V
